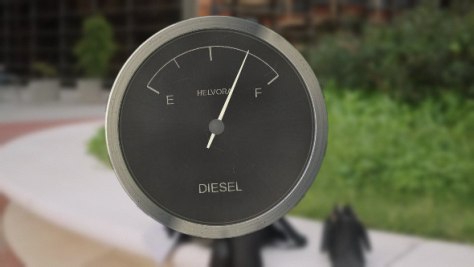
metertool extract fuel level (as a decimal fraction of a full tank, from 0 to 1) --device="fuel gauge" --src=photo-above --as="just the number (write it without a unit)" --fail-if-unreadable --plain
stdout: 0.75
